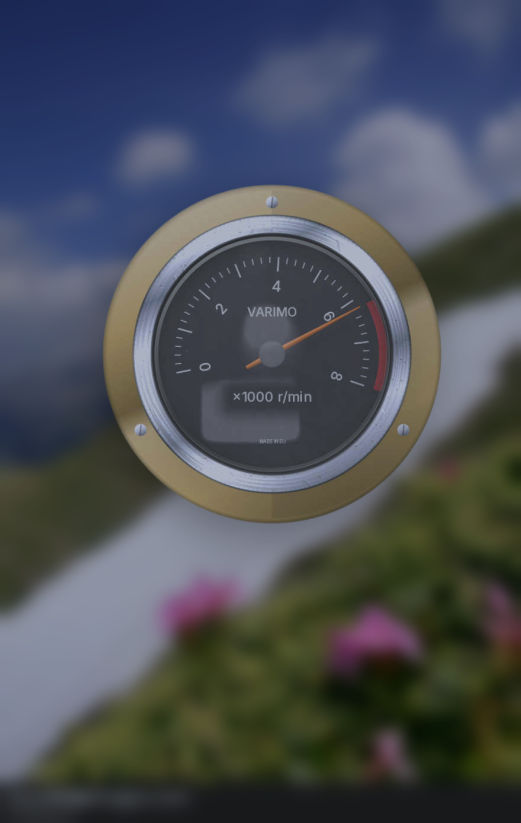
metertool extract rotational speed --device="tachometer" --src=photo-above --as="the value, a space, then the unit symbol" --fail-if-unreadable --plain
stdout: 6200 rpm
